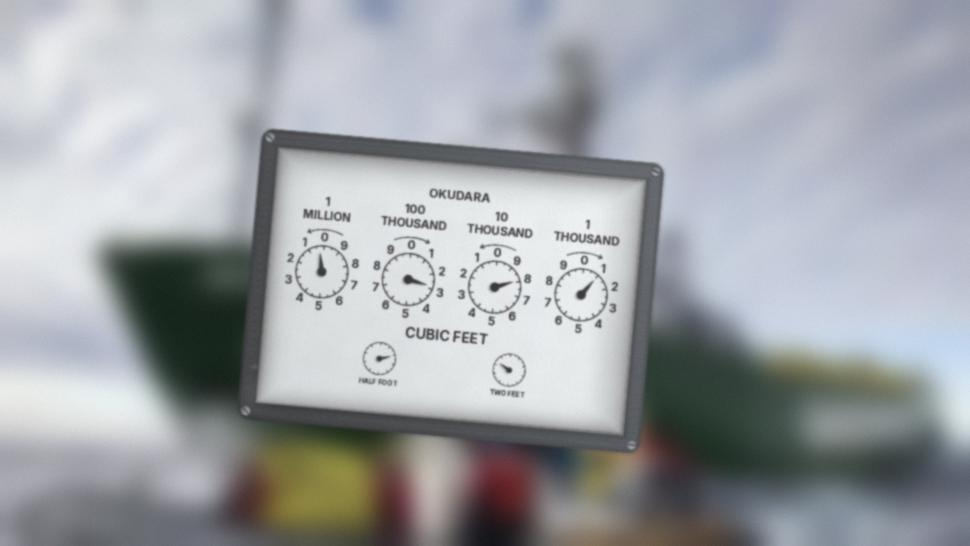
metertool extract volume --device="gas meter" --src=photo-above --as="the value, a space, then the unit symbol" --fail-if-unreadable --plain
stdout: 28100 ft³
